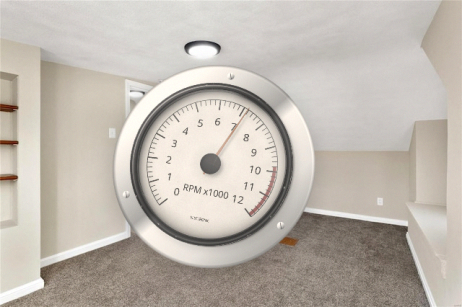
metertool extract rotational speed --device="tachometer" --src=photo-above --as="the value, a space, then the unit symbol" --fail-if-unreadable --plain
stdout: 7200 rpm
